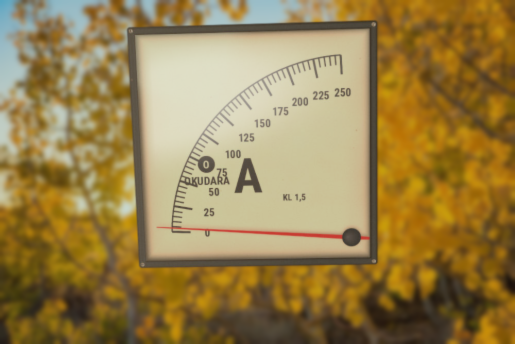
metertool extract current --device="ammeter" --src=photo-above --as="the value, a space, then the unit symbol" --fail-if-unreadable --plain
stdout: 5 A
